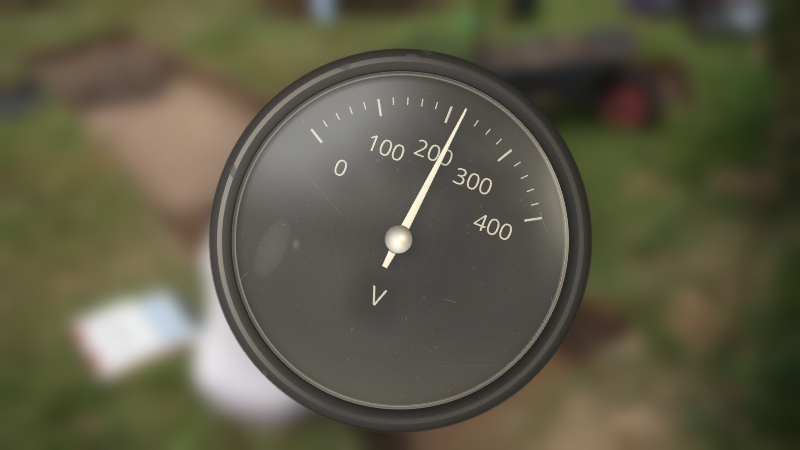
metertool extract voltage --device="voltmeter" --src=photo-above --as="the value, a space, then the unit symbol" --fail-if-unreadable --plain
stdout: 220 V
